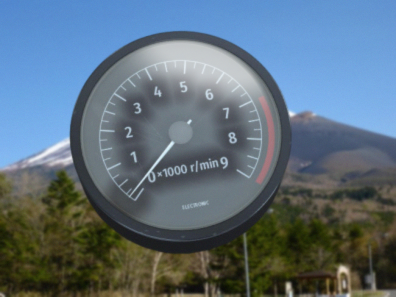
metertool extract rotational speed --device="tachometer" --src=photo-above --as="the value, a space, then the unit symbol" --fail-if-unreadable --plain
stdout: 125 rpm
